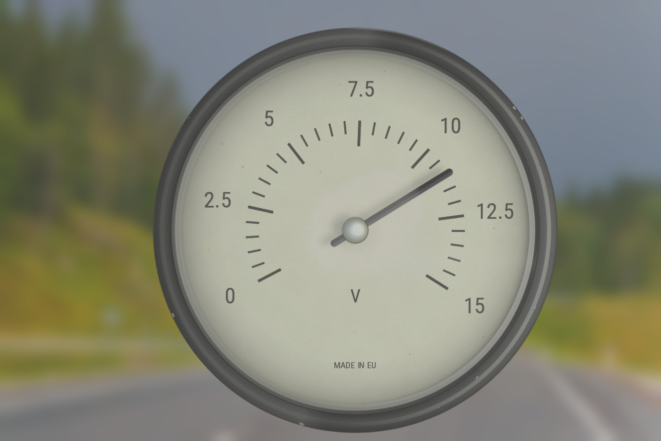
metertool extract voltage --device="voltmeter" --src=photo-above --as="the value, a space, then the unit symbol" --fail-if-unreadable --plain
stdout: 11 V
